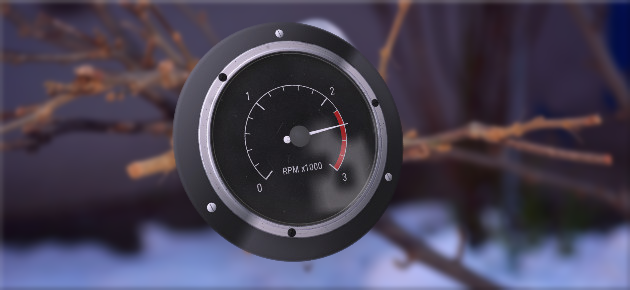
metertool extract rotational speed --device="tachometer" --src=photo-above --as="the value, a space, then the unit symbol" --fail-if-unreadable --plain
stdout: 2400 rpm
